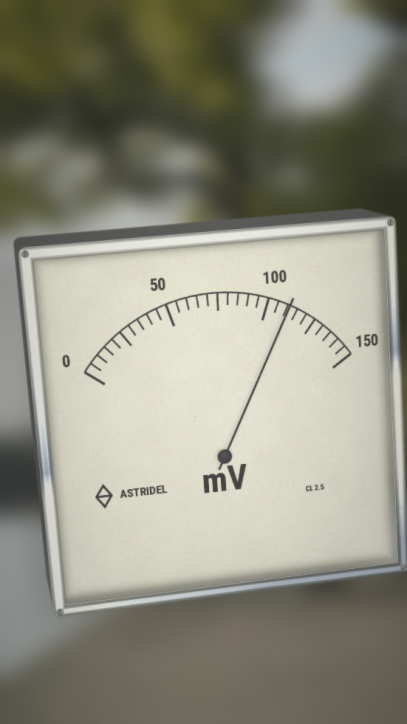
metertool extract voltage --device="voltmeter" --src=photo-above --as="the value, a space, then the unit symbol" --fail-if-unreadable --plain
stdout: 110 mV
